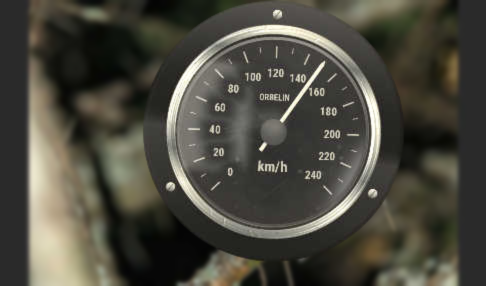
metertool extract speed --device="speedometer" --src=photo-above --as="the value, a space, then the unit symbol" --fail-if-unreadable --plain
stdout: 150 km/h
